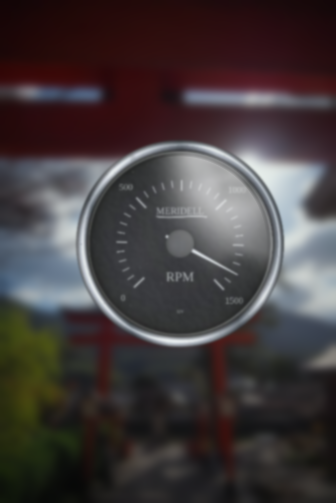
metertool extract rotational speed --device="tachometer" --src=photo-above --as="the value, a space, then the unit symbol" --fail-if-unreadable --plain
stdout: 1400 rpm
